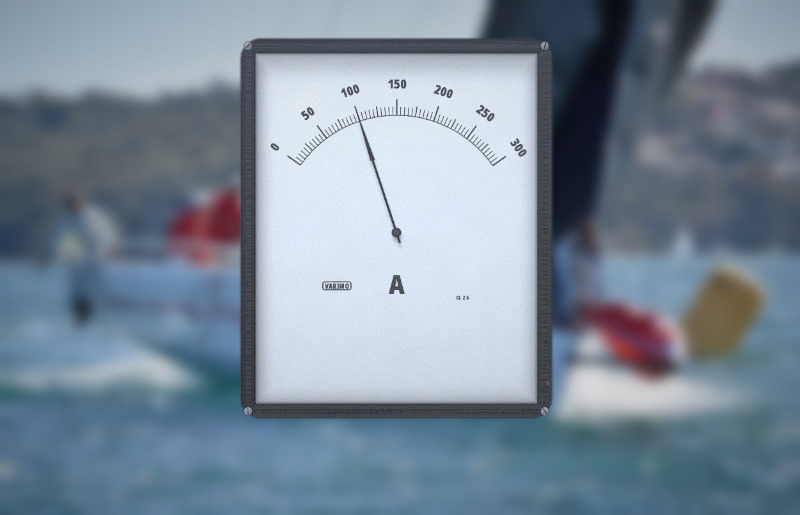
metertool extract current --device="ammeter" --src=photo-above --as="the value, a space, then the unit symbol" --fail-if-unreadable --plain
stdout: 100 A
